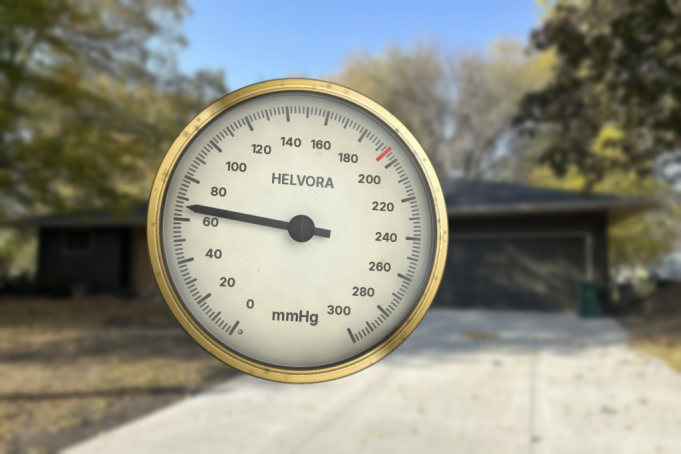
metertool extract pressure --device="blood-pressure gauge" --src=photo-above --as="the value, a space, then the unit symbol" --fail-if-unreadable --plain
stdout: 66 mmHg
